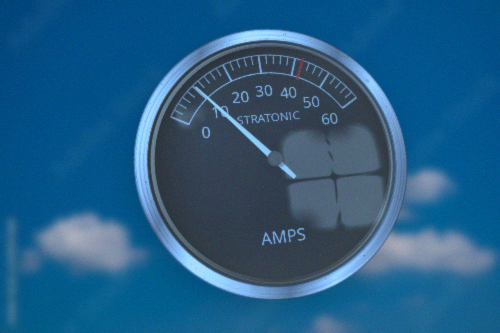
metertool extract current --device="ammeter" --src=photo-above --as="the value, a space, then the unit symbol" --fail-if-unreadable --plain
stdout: 10 A
